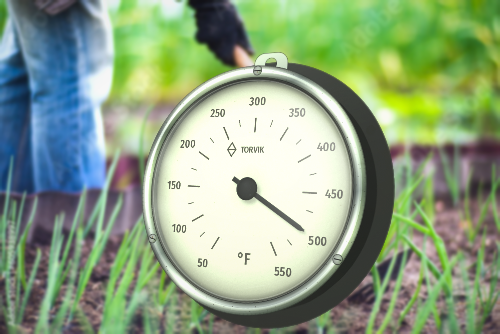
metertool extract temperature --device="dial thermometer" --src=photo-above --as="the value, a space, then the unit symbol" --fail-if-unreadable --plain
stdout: 500 °F
